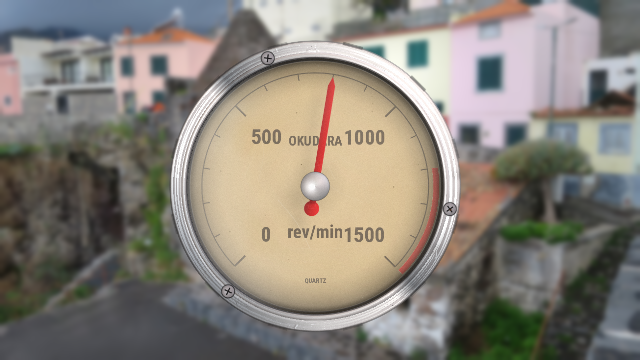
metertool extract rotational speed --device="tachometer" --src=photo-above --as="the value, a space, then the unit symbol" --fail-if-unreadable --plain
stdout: 800 rpm
